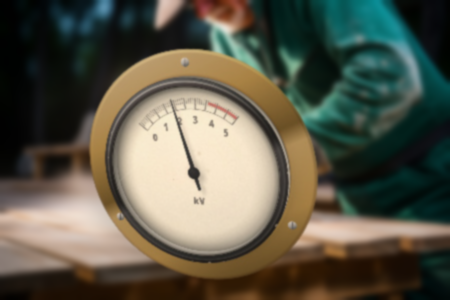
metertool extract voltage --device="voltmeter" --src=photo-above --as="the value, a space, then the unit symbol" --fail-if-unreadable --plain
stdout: 2 kV
